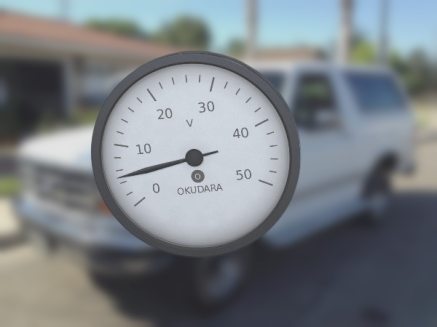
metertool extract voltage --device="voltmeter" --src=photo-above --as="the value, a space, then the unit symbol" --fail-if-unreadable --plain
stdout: 5 V
